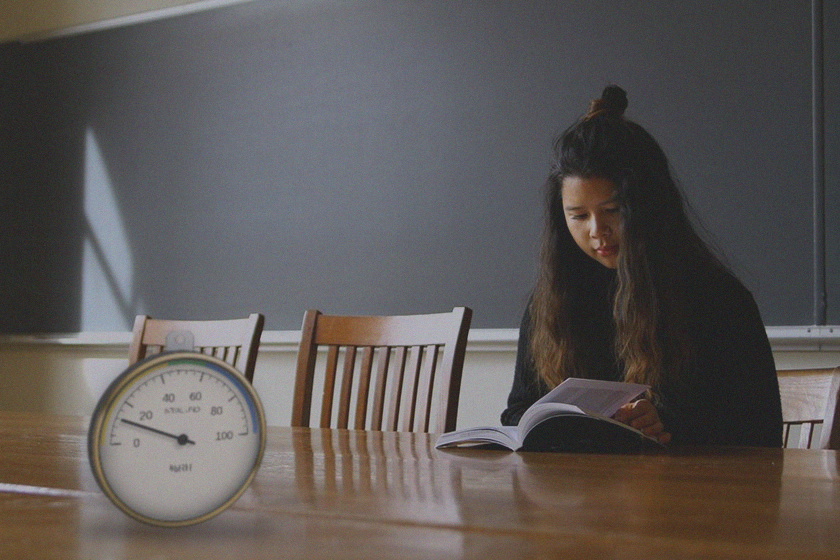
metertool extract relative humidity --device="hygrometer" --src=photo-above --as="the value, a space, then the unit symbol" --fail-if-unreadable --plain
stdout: 12 %
